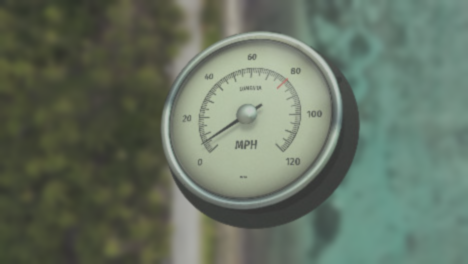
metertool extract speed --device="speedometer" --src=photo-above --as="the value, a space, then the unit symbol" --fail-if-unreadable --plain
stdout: 5 mph
